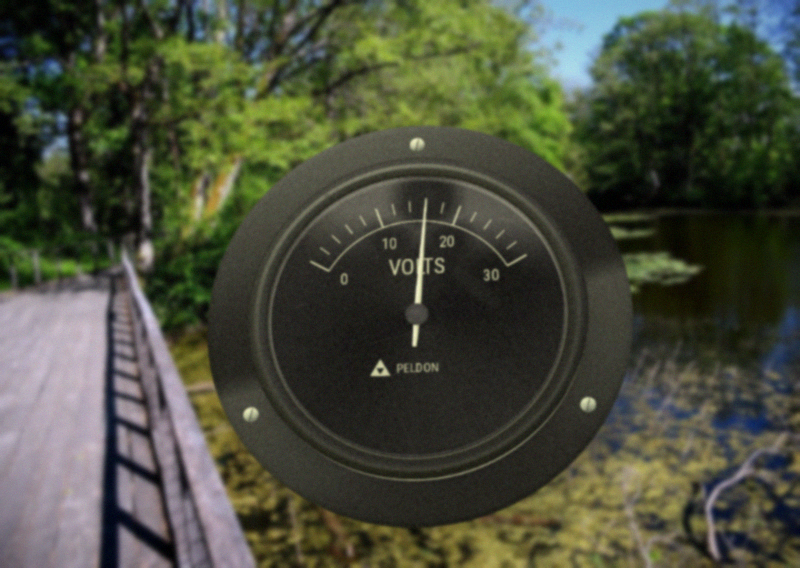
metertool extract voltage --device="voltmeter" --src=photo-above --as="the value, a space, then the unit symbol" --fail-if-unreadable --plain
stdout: 16 V
